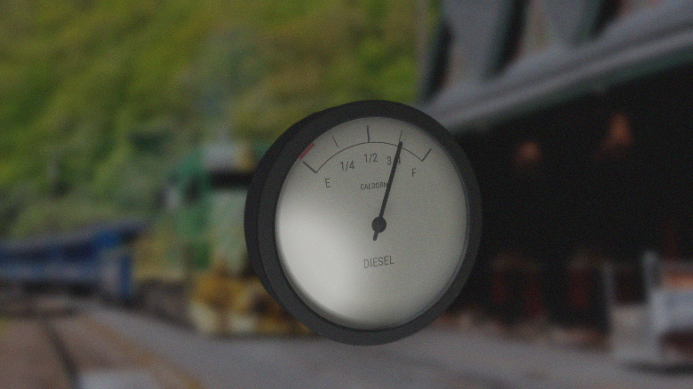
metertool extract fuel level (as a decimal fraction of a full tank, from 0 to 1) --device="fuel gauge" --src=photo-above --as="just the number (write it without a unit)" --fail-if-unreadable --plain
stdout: 0.75
